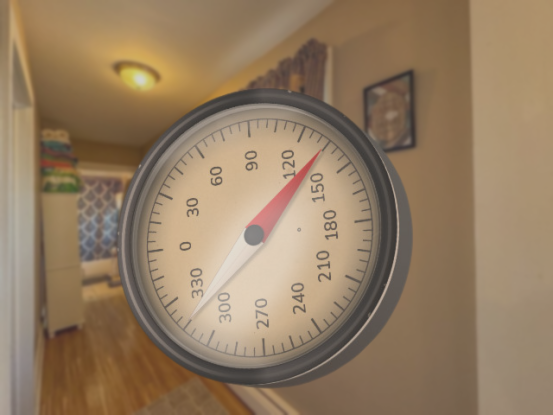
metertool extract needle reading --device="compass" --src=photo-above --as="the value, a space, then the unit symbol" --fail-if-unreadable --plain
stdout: 135 °
